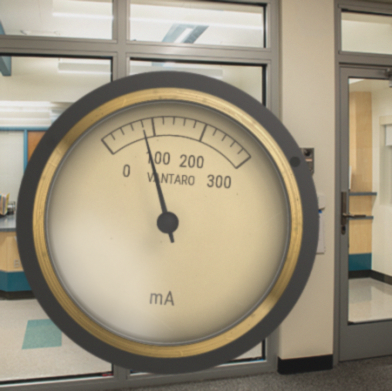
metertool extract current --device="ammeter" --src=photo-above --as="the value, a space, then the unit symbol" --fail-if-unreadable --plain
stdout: 80 mA
